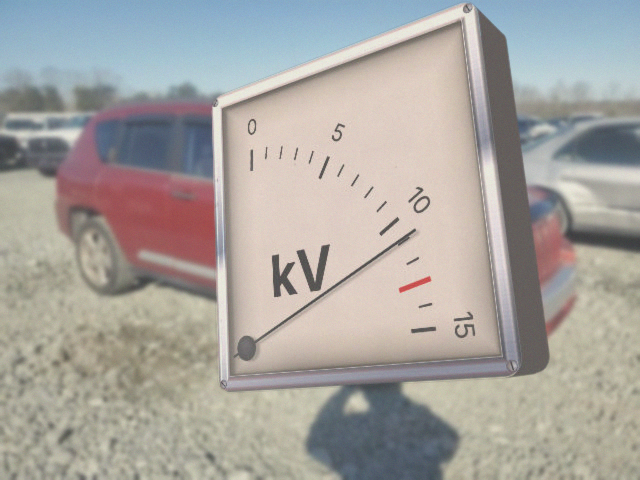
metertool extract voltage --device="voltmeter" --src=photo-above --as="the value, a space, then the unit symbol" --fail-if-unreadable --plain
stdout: 11 kV
